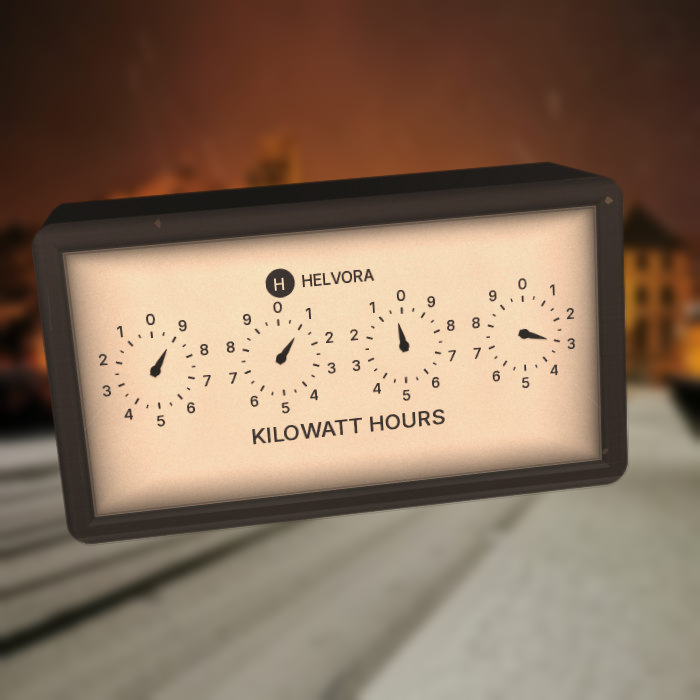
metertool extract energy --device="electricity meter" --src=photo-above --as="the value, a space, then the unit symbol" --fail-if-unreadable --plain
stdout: 9103 kWh
